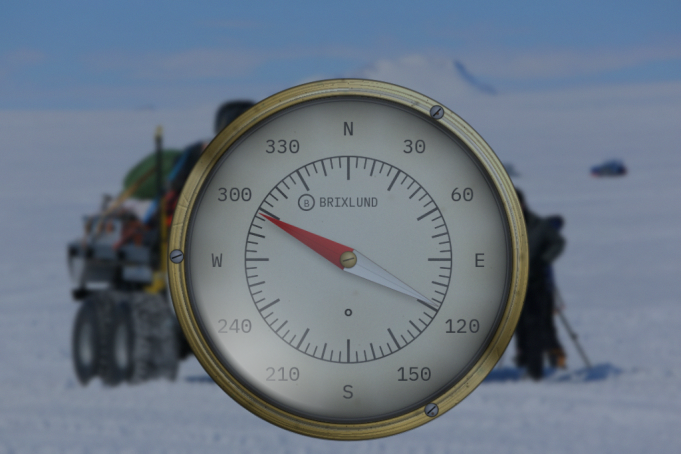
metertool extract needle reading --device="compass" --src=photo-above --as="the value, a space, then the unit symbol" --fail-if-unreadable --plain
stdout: 297.5 °
